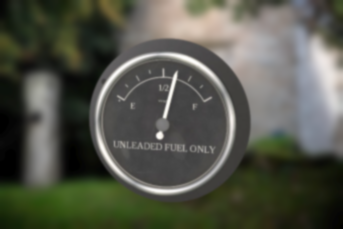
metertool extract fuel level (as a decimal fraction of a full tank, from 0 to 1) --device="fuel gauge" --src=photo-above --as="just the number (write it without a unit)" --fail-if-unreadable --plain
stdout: 0.625
